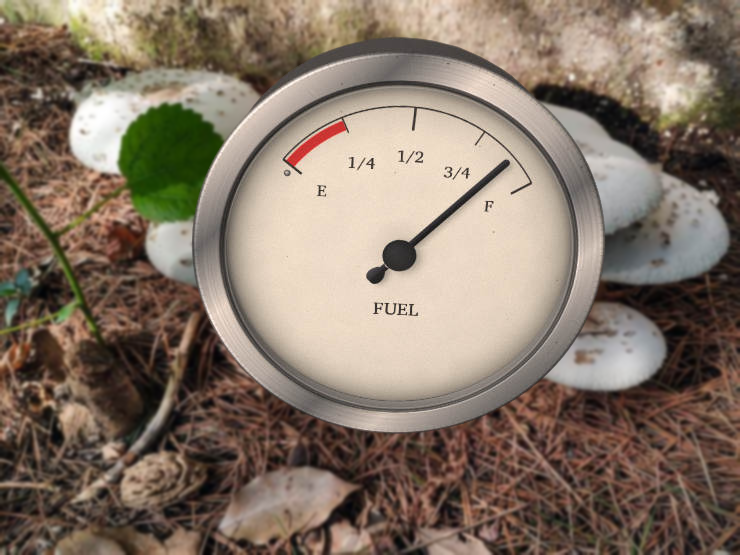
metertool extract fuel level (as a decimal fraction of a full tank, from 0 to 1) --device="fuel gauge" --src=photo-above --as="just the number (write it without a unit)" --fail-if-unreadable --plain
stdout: 0.875
